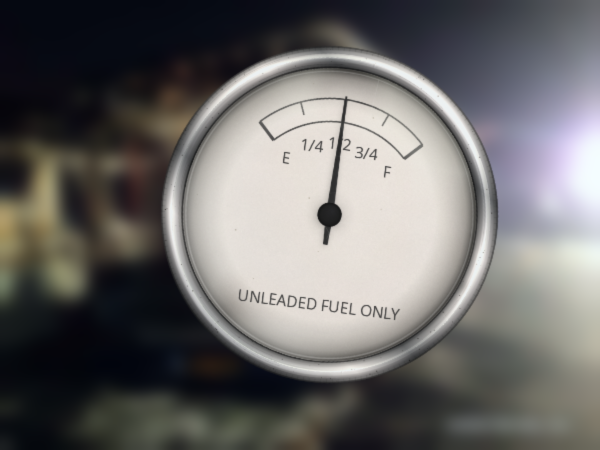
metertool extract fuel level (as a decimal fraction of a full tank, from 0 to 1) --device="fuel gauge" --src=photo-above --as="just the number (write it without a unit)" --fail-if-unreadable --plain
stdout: 0.5
